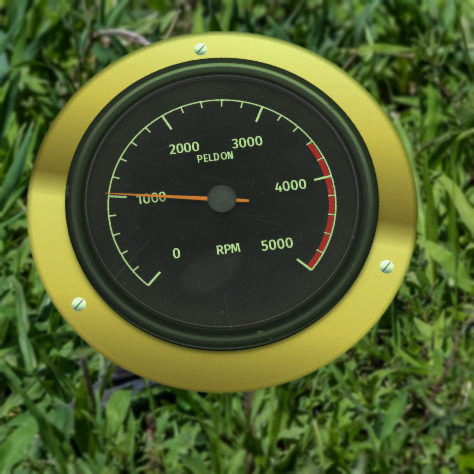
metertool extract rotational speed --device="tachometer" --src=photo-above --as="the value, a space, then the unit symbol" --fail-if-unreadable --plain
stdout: 1000 rpm
